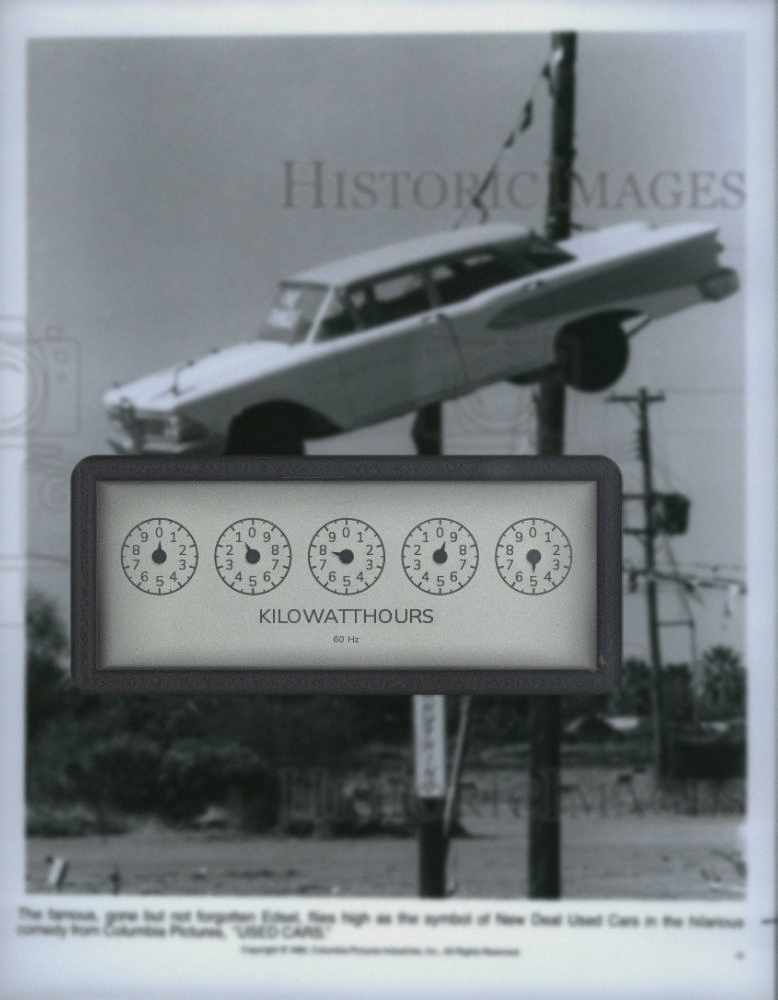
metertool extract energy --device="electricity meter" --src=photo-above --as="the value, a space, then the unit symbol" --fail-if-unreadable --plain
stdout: 795 kWh
